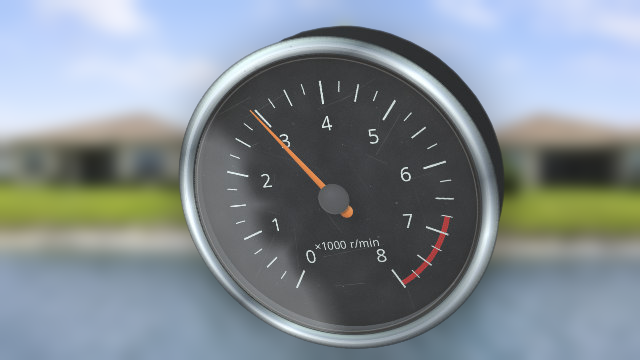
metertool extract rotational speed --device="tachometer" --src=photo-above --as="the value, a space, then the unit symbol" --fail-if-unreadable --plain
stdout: 3000 rpm
